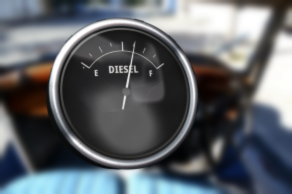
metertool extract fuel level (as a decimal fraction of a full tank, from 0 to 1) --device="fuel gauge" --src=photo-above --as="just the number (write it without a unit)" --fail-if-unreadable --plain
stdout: 0.625
